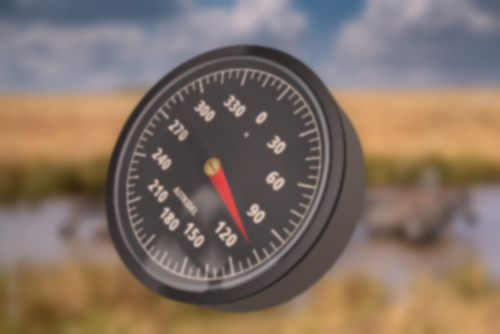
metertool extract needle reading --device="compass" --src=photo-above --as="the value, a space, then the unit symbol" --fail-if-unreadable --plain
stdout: 105 °
